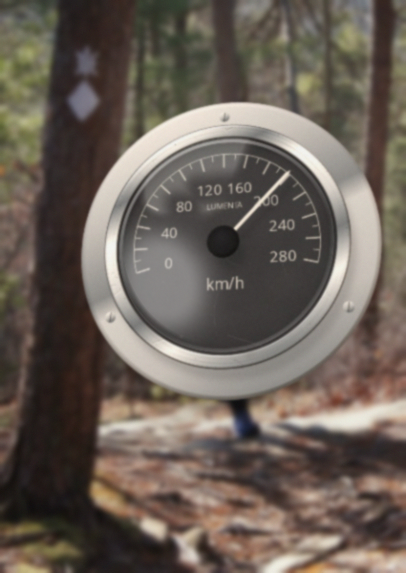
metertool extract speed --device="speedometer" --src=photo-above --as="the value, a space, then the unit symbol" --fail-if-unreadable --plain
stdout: 200 km/h
